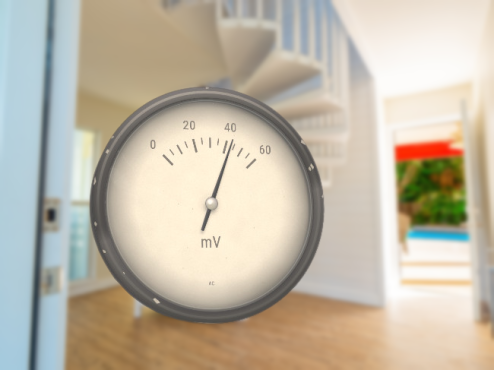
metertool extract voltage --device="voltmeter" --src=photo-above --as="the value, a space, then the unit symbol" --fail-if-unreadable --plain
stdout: 42.5 mV
